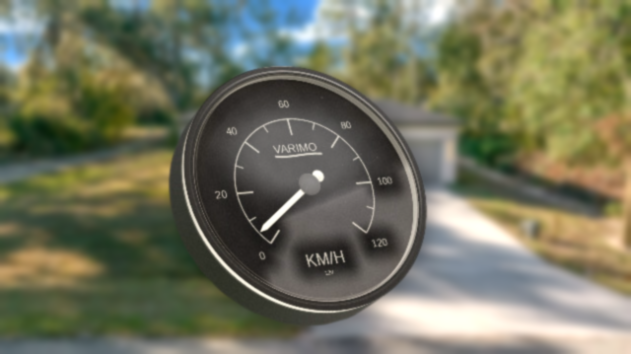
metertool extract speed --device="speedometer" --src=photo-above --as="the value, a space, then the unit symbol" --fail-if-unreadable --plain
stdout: 5 km/h
